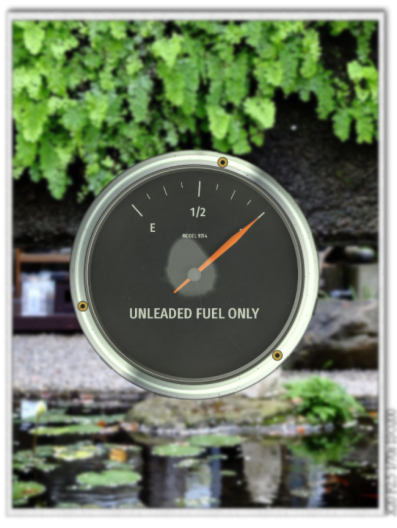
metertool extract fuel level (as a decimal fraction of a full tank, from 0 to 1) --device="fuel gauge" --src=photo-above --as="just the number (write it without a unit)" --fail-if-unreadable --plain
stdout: 1
